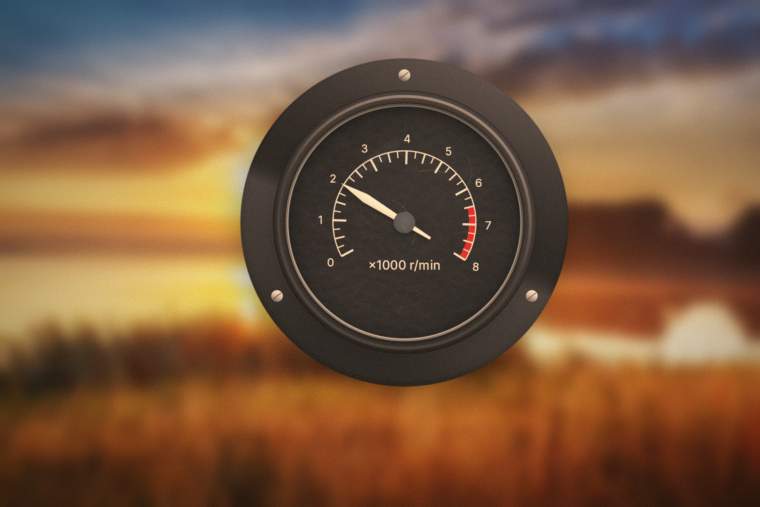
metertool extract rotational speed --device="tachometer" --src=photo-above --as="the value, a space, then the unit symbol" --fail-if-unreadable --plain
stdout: 2000 rpm
